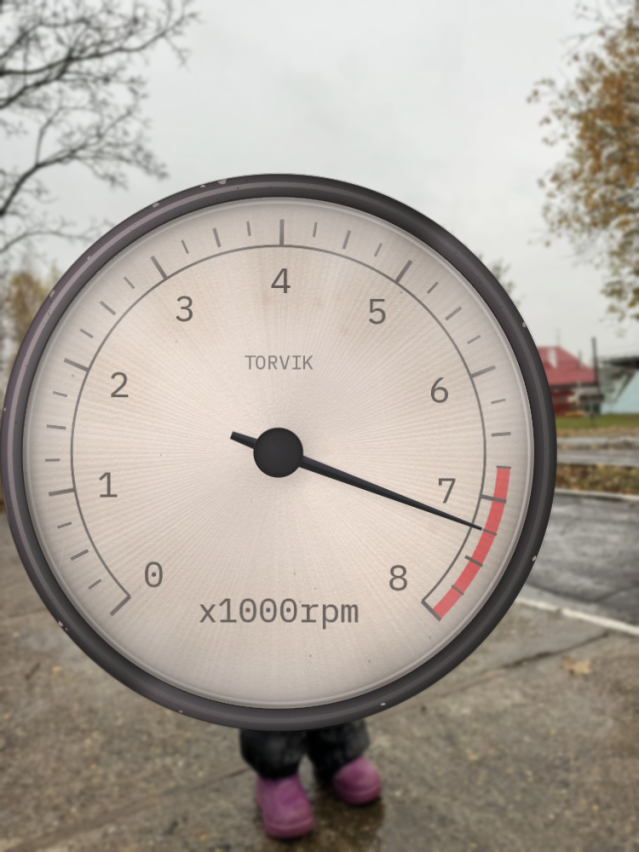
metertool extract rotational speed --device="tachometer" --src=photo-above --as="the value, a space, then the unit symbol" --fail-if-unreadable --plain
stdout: 7250 rpm
